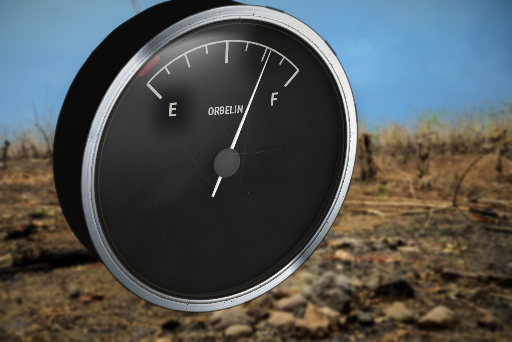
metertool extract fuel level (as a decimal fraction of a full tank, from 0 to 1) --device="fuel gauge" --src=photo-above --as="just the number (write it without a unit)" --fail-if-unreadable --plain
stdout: 0.75
